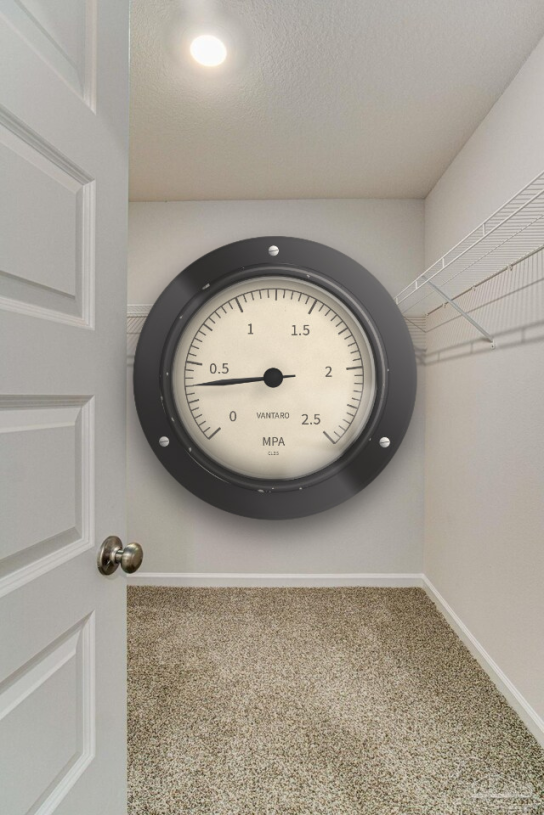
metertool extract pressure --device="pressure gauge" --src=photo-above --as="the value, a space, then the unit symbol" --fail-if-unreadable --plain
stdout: 0.35 MPa
